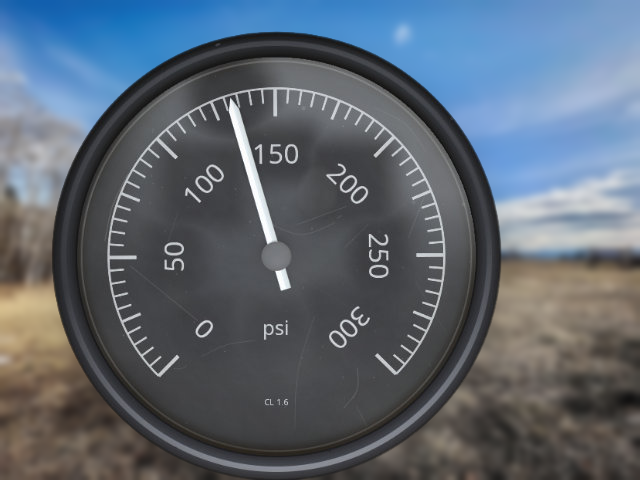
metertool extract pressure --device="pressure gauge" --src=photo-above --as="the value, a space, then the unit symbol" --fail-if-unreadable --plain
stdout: 132.5 psi
